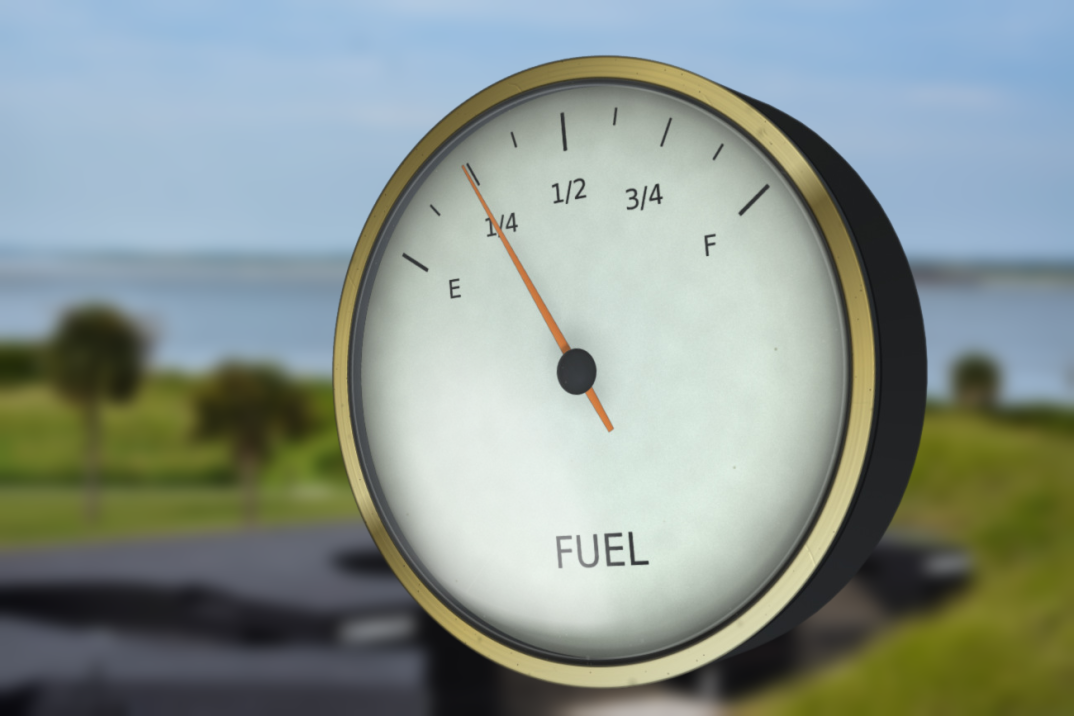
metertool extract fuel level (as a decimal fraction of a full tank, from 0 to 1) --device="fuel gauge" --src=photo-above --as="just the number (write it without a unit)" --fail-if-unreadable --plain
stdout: 0.25
